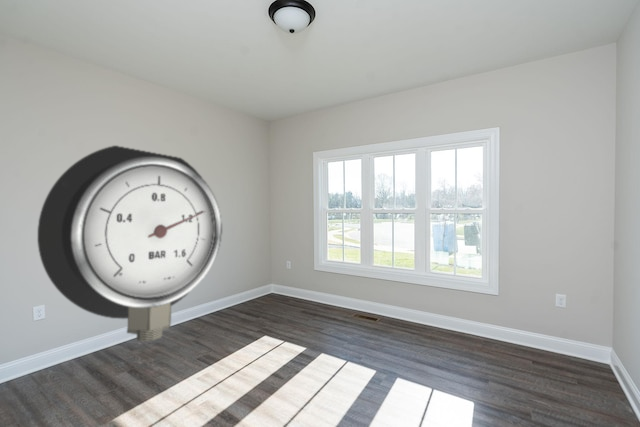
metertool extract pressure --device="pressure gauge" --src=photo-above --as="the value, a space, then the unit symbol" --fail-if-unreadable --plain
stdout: 1.2 bar
